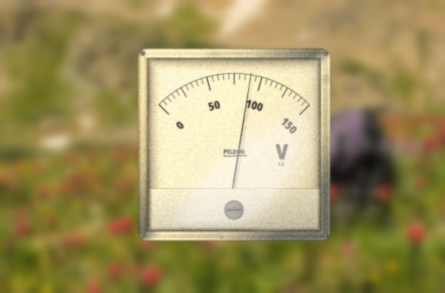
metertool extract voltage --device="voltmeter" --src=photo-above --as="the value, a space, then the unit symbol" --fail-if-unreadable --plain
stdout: 90 V
